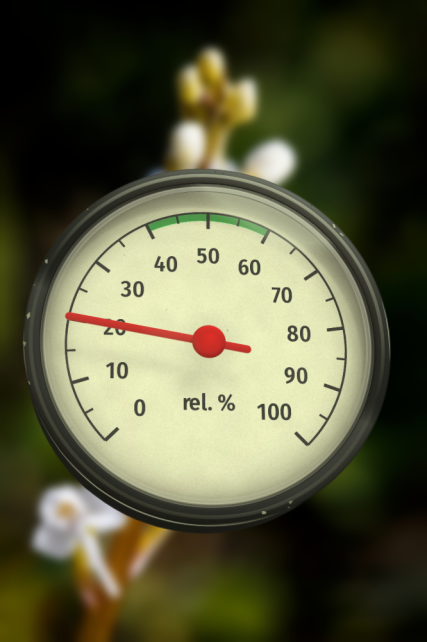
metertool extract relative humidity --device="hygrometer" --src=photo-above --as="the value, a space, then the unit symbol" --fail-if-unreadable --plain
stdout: 20 %
